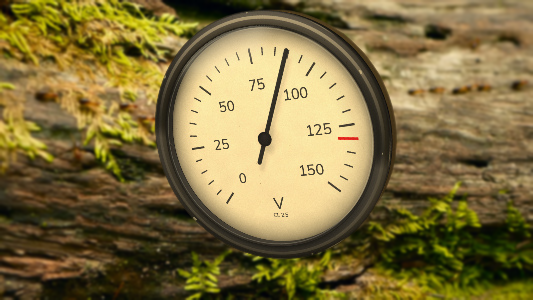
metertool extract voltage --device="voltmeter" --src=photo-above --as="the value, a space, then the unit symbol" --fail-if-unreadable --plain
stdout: 90 V
